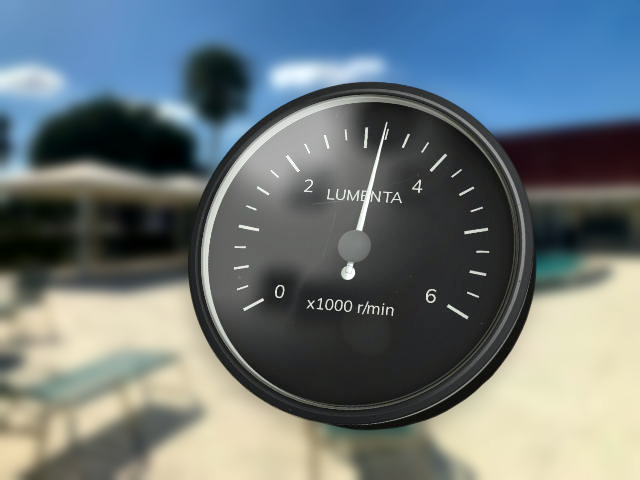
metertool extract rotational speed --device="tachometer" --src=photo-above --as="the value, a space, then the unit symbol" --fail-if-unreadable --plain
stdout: 3250 rpm
